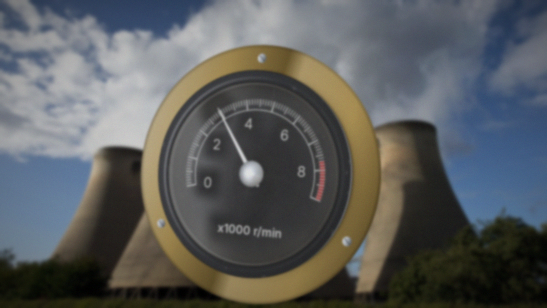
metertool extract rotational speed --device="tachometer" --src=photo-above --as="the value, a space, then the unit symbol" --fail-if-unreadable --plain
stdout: 3000 rpm
